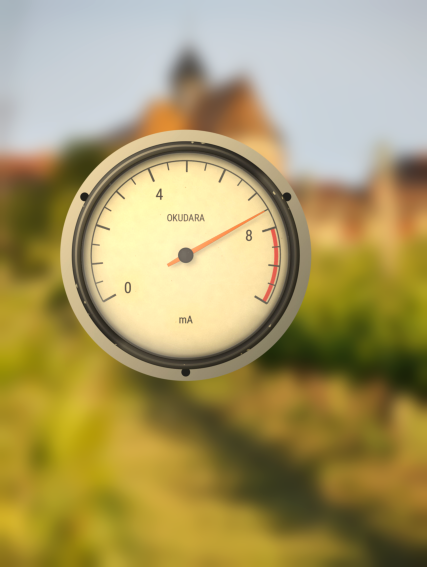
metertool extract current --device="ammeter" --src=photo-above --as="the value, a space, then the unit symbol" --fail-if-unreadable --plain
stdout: 7.5 mA
